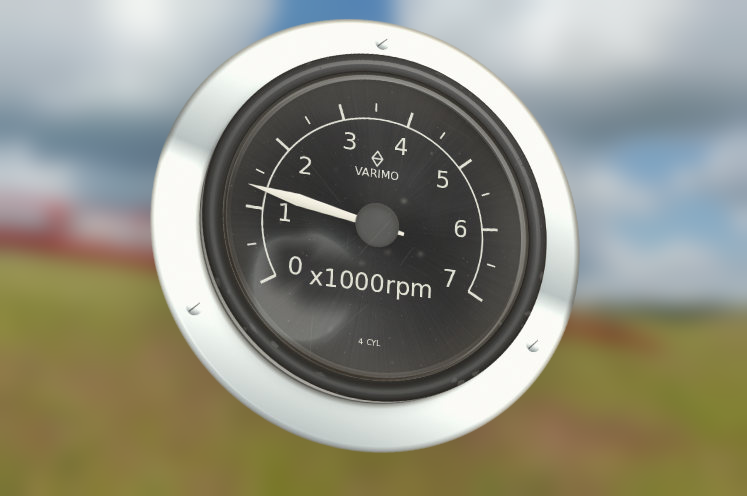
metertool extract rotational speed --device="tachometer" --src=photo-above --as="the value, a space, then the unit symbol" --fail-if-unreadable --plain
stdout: 1250 rpm
